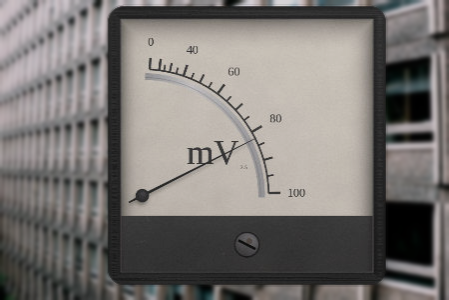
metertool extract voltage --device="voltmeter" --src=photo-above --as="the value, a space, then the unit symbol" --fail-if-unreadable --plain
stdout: 82.5 mV
